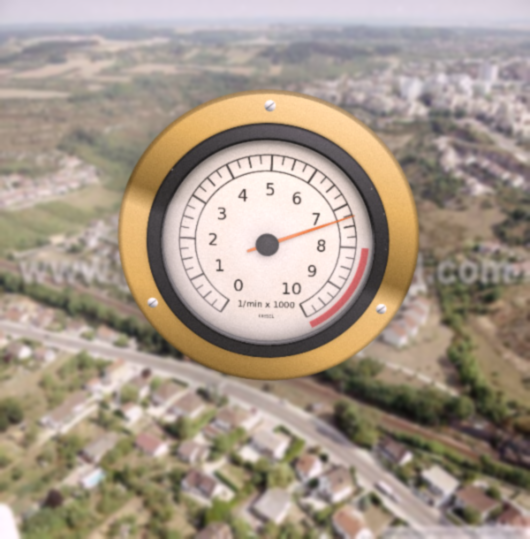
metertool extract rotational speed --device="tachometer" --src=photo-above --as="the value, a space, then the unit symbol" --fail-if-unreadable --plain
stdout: 7250 rpm
